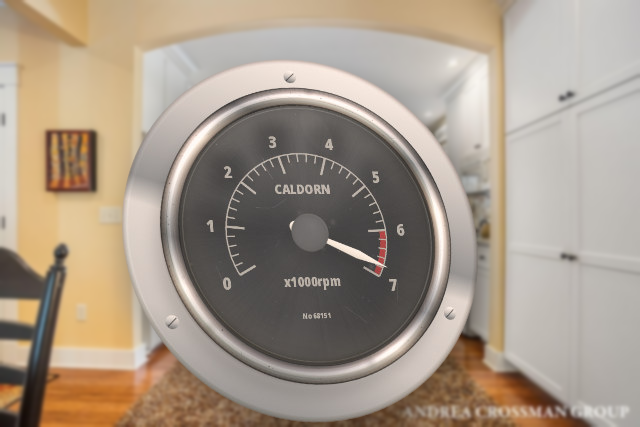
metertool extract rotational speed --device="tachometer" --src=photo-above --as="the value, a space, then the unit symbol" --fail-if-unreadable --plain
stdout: 6800 rpm
